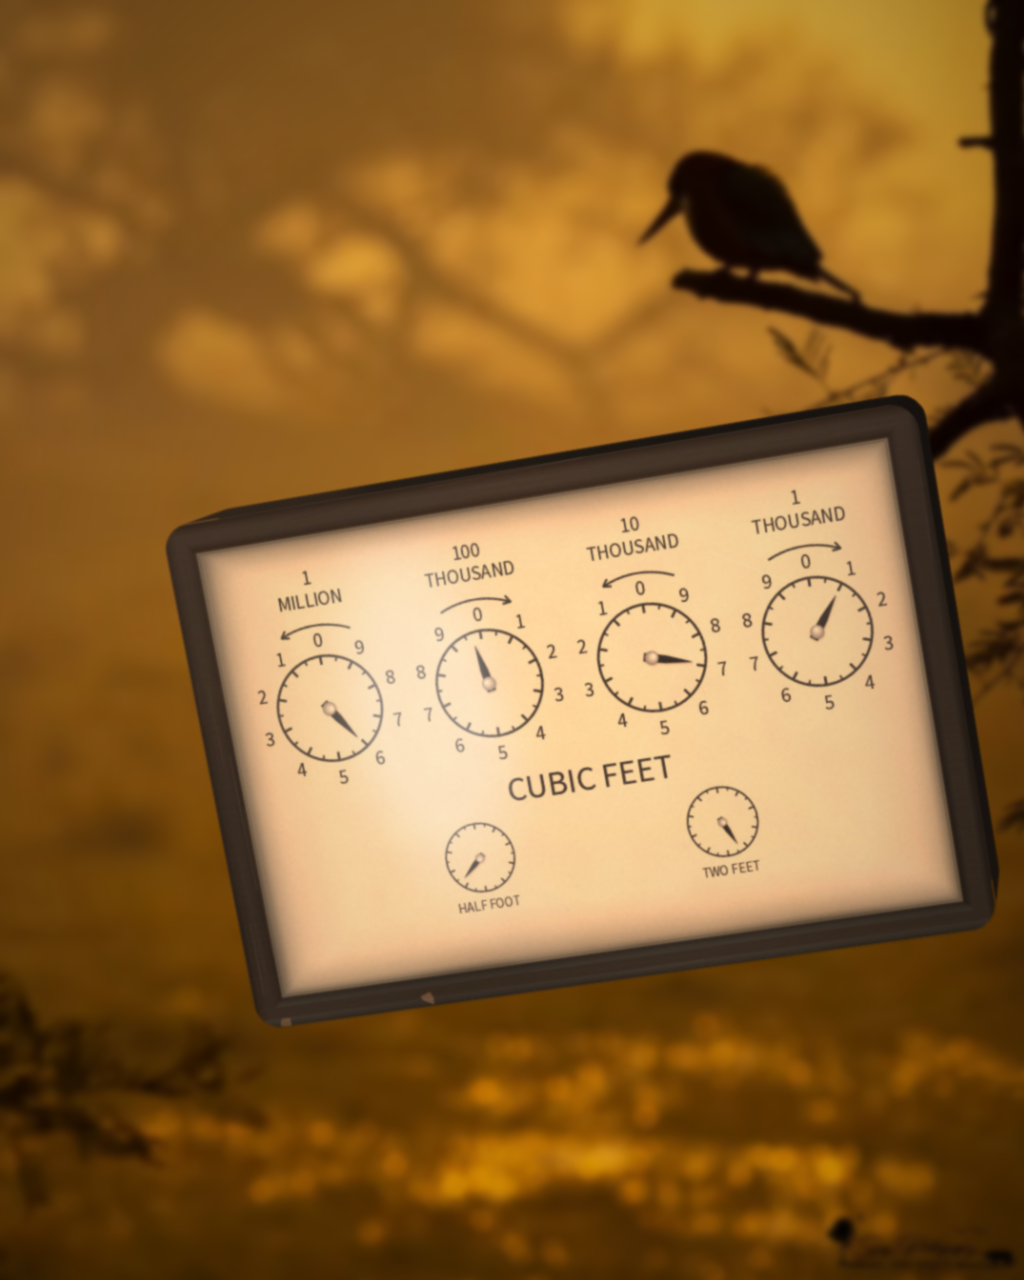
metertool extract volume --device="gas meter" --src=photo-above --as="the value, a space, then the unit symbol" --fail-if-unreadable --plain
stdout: 597100 ft³
